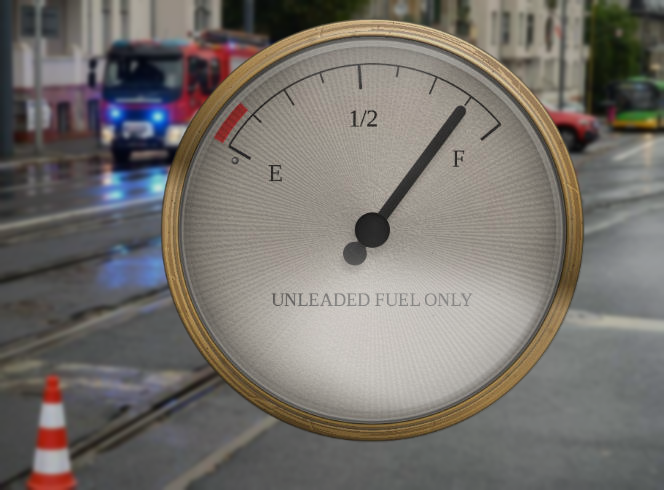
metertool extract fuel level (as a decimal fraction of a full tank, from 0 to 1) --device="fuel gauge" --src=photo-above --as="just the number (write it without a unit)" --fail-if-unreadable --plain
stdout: 0.875
